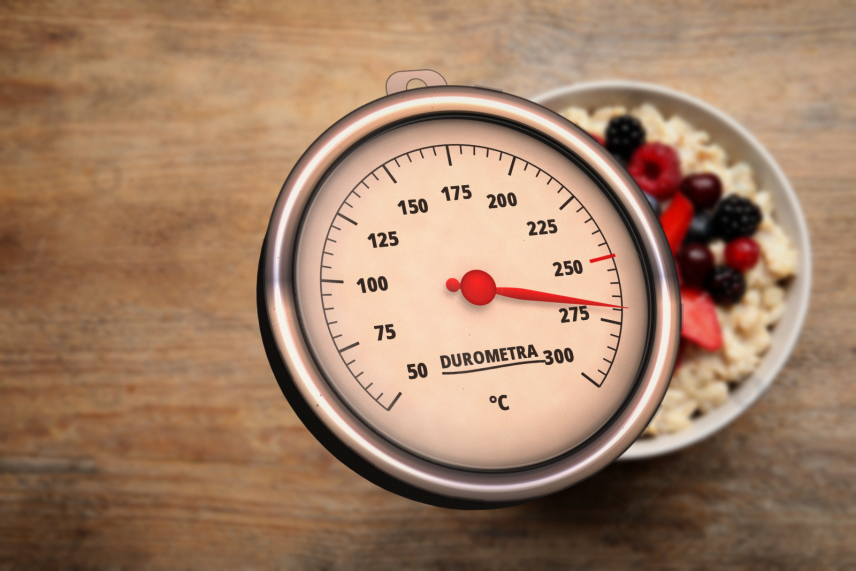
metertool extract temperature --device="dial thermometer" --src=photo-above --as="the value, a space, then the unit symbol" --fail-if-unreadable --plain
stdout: 270 °C
